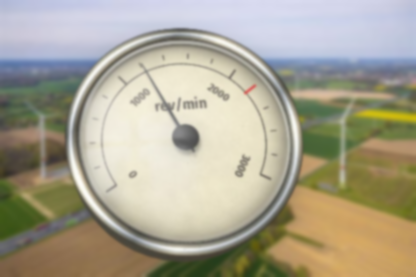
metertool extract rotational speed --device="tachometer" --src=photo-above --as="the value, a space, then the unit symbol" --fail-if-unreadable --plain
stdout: 1200 rpm
